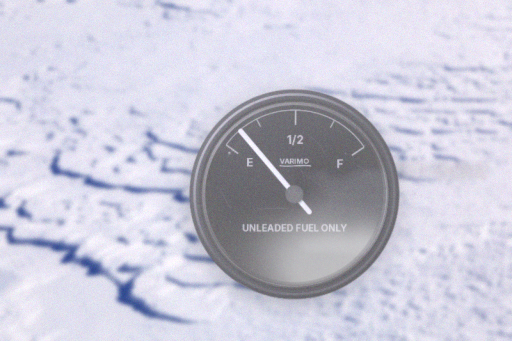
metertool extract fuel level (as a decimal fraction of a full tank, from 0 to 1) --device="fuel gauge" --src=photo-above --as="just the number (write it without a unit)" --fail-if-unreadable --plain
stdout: 0.125
